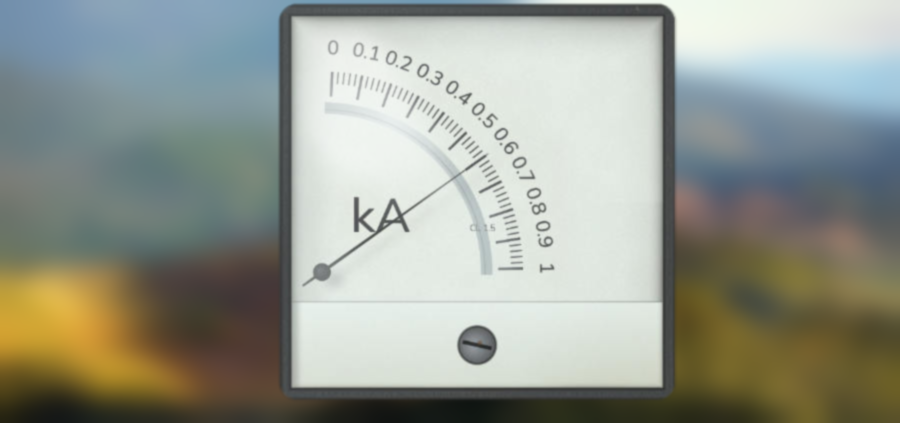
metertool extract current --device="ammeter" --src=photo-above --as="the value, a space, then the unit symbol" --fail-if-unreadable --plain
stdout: 0.6 kA
